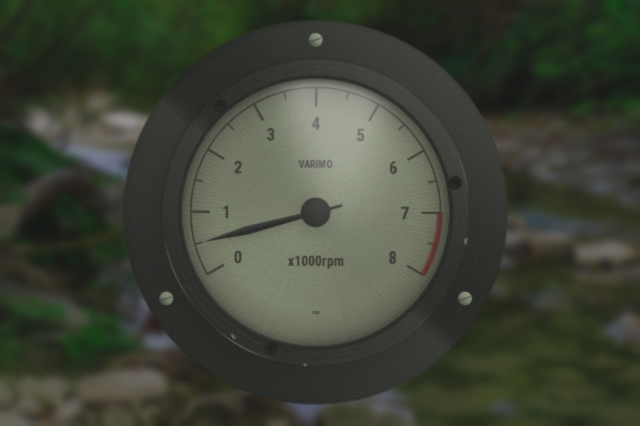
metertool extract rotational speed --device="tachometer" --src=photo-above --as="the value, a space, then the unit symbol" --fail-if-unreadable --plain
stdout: 500 rpm
